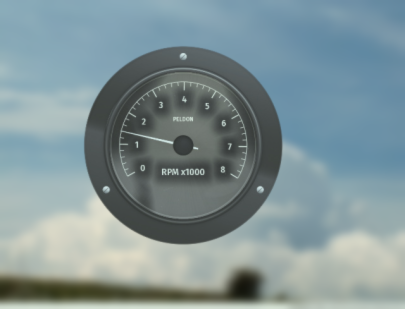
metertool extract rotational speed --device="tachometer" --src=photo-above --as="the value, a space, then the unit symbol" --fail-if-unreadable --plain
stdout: 1400 rpm
